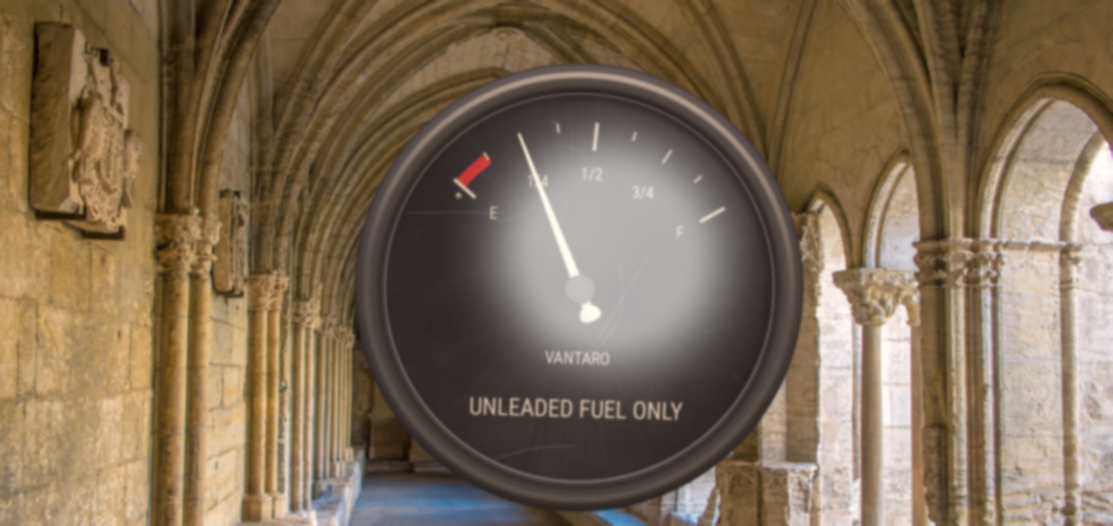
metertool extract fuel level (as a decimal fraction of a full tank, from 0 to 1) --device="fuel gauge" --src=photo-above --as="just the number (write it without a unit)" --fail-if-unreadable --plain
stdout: 0.25
